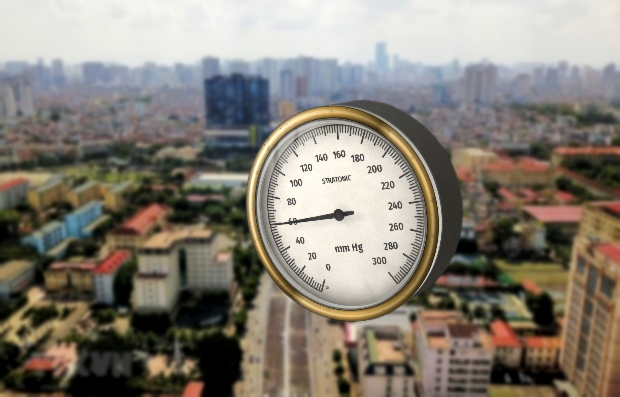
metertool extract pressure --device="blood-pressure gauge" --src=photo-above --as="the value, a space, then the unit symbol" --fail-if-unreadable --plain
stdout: 60 mmHg
